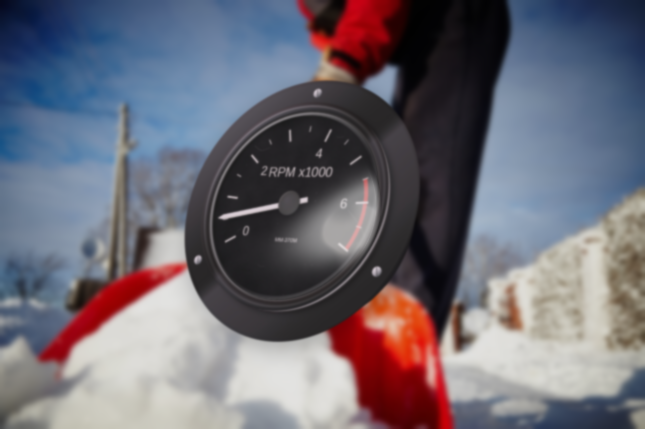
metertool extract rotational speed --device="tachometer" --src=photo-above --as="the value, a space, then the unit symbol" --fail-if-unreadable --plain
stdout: 500 rpm
